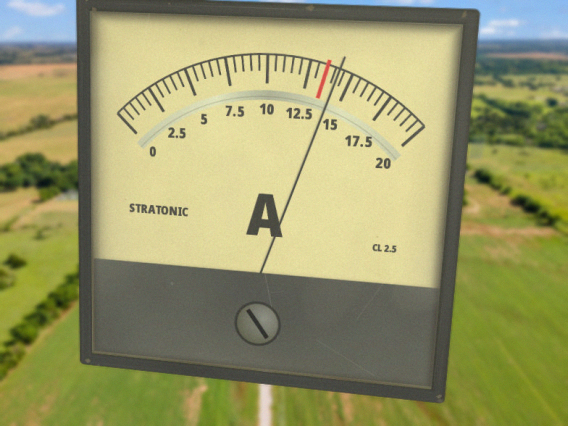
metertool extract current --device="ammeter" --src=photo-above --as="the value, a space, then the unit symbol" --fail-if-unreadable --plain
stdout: 14.25 A
